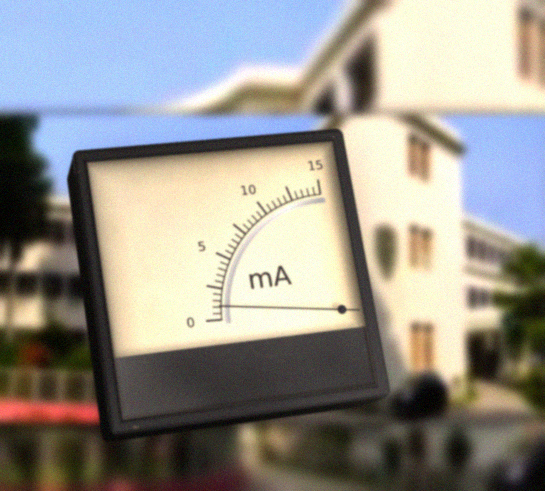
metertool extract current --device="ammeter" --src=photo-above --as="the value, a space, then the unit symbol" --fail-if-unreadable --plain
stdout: 1 mA
